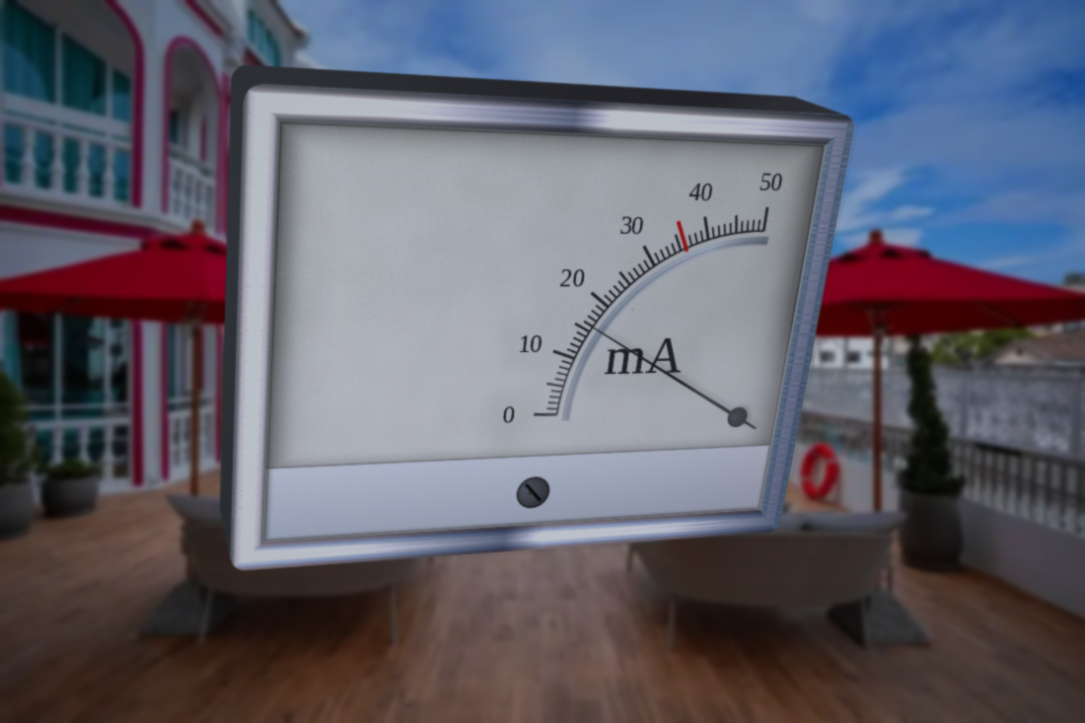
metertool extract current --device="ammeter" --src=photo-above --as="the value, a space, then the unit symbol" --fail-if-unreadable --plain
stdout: 16 mA
